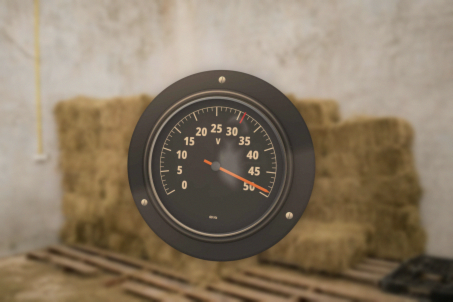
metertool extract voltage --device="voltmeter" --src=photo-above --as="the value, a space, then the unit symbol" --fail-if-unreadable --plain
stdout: 49 V
